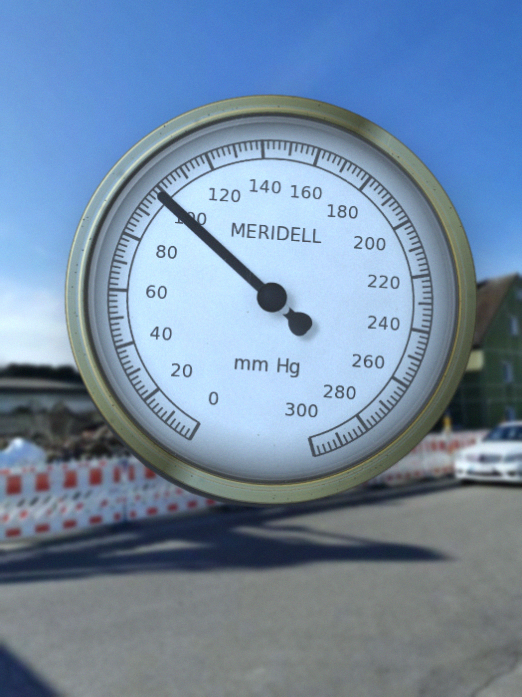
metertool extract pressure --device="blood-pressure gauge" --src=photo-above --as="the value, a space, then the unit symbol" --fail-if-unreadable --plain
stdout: 98 mmHg
